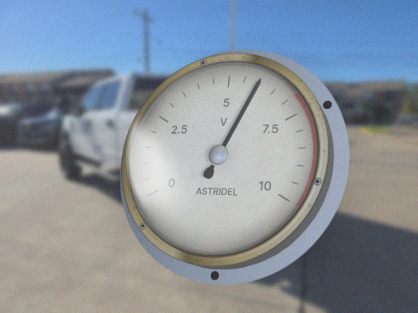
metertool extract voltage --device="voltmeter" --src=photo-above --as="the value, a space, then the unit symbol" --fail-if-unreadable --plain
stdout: 6 V
